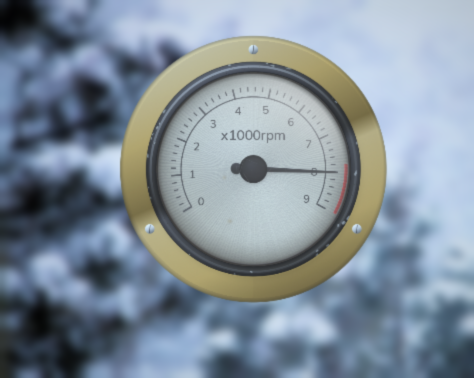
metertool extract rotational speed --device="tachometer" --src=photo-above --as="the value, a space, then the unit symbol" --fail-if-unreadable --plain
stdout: 8000 rpm
